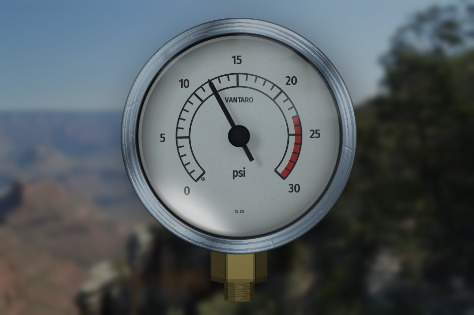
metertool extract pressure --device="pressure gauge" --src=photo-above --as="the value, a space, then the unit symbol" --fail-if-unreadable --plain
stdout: 12 psi
